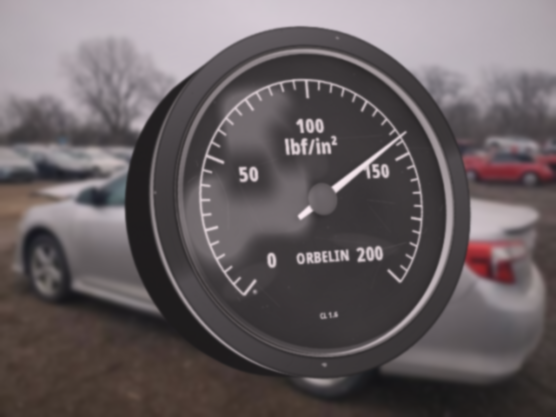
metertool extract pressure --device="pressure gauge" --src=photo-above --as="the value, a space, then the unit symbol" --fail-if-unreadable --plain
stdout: 142.5 psi
